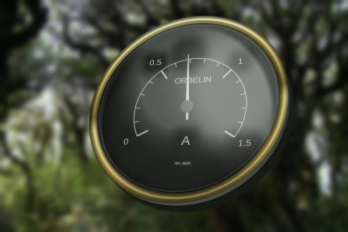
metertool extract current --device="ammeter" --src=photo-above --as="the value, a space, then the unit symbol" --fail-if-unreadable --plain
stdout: 0.7 A
